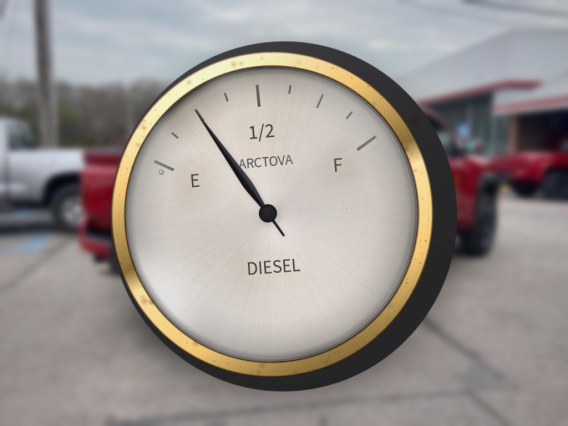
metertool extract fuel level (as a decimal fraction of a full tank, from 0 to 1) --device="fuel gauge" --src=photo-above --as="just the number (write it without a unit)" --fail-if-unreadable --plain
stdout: 0.25
